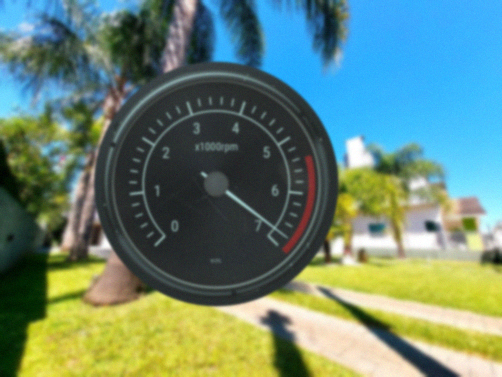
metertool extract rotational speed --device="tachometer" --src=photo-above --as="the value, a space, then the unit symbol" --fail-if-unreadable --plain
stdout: 6800 rpm
